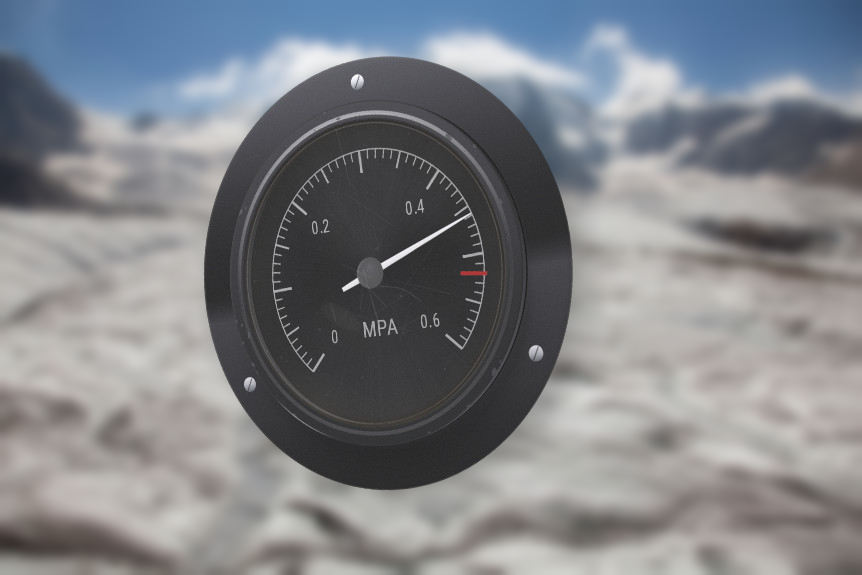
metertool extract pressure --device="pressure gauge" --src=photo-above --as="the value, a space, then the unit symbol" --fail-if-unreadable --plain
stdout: 0.46 MPa
